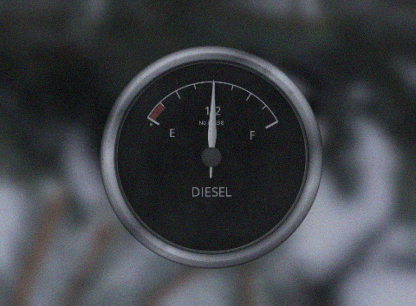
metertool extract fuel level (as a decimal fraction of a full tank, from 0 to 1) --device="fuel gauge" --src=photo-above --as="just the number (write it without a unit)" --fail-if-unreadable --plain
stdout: 0.5
